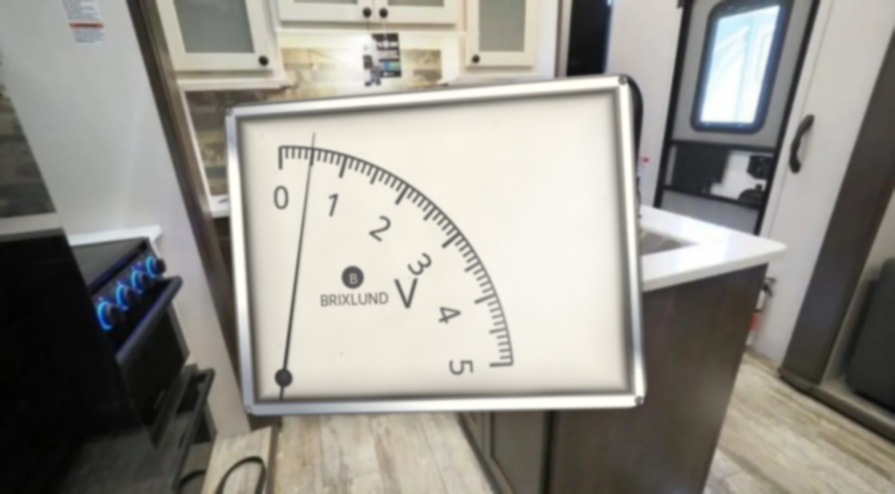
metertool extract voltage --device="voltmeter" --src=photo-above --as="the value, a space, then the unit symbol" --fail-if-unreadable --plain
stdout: 0.5 V
